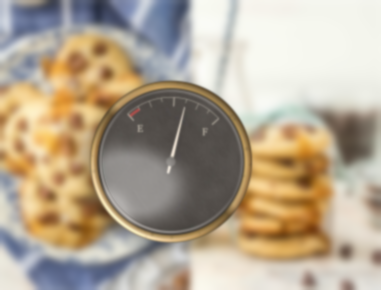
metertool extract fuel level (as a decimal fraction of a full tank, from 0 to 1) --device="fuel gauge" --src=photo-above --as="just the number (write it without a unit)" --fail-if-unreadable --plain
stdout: 0.625
